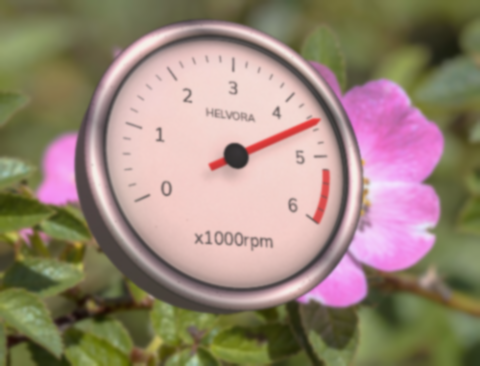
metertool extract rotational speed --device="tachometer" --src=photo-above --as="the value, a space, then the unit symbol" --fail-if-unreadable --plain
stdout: 4500 rpm
